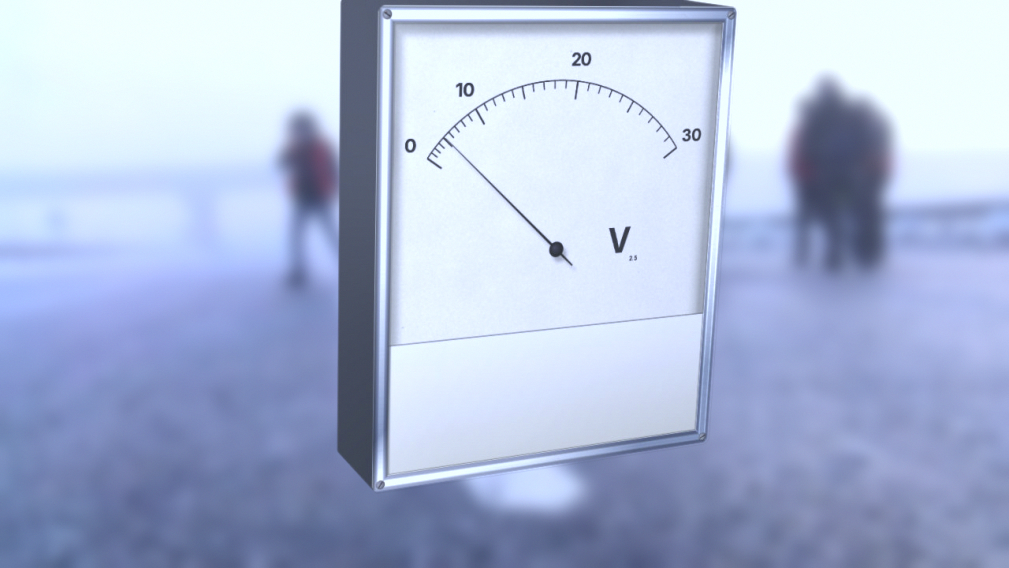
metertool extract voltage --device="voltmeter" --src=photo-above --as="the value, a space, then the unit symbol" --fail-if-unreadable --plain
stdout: 5 V
